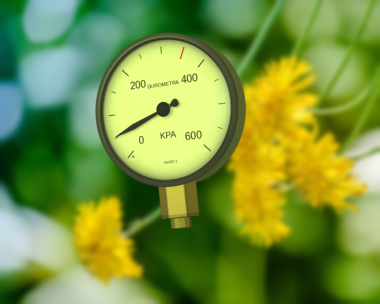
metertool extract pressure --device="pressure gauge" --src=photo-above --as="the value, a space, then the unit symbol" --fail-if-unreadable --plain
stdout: 50 kPa
